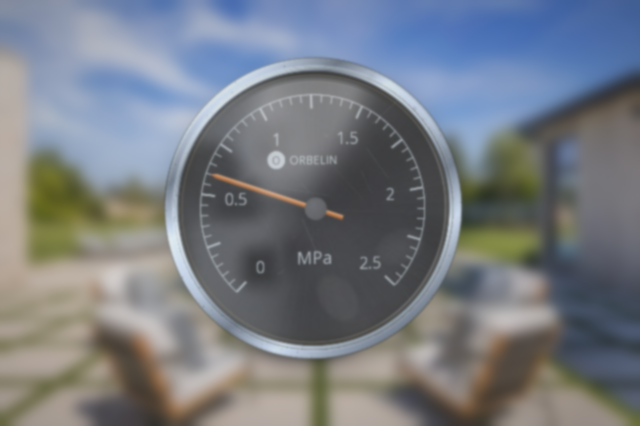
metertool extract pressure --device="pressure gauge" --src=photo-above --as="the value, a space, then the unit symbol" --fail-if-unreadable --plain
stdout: 0.6 MPa
